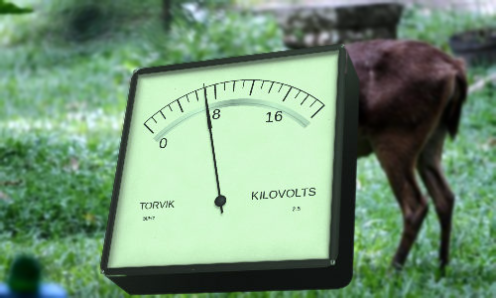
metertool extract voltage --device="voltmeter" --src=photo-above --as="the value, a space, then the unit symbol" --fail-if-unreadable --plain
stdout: 7 kV
